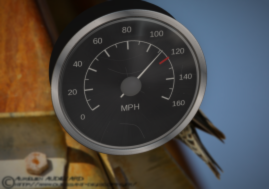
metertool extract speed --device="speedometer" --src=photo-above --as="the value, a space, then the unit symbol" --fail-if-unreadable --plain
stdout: 110 mph
